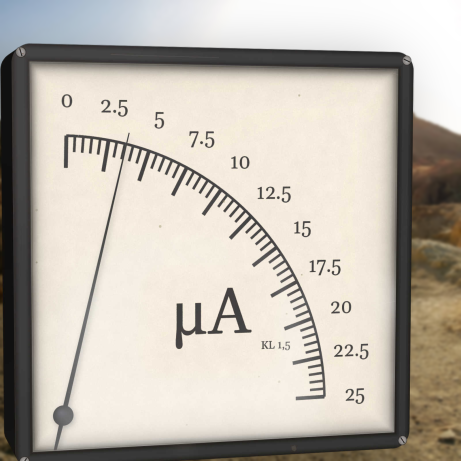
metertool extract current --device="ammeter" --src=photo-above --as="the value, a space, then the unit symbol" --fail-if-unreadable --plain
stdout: 3.5 µA
